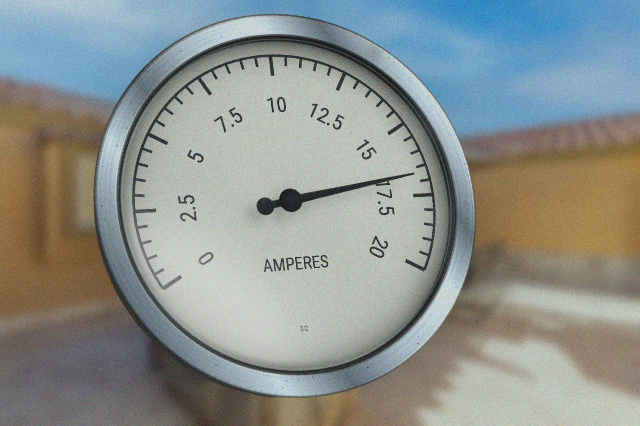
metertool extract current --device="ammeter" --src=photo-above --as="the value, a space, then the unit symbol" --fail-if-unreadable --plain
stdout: 16.75 A
